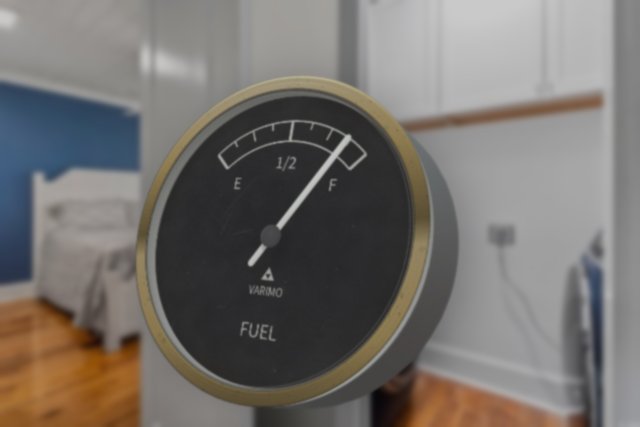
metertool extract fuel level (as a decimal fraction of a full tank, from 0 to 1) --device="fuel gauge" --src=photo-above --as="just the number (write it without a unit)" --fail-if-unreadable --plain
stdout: 0.875
